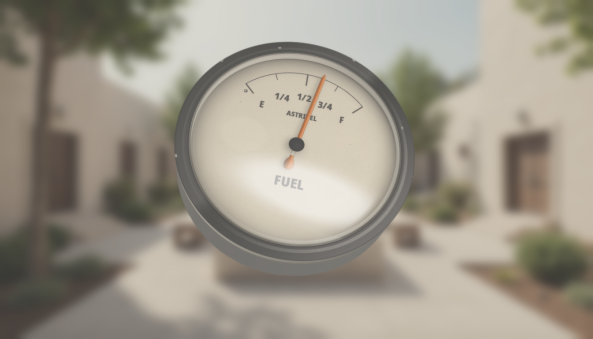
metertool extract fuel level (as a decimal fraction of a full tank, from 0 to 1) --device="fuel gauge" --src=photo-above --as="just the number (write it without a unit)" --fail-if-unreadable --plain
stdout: 0.625
